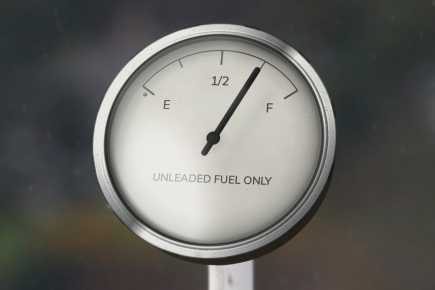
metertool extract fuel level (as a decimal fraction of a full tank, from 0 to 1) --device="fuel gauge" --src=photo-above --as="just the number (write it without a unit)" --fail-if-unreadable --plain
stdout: 0.75
